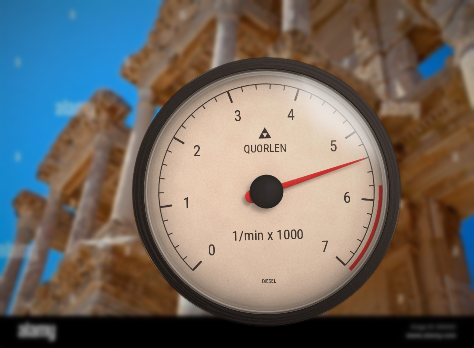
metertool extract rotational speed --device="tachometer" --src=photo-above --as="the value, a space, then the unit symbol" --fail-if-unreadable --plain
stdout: 5400 rpm
